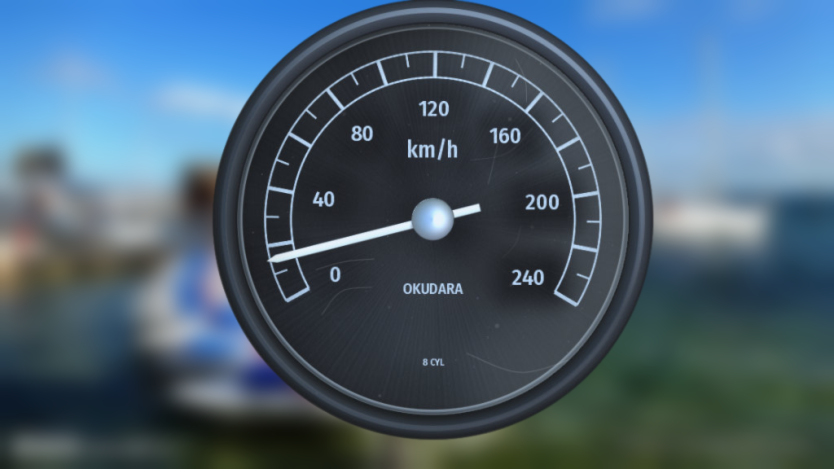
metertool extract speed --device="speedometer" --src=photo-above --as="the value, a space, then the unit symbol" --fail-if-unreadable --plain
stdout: 15 km/h
